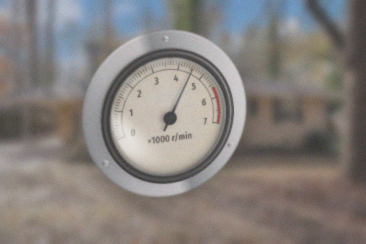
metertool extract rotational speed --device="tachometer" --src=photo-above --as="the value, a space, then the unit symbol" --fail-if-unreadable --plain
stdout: 4500 rpm
